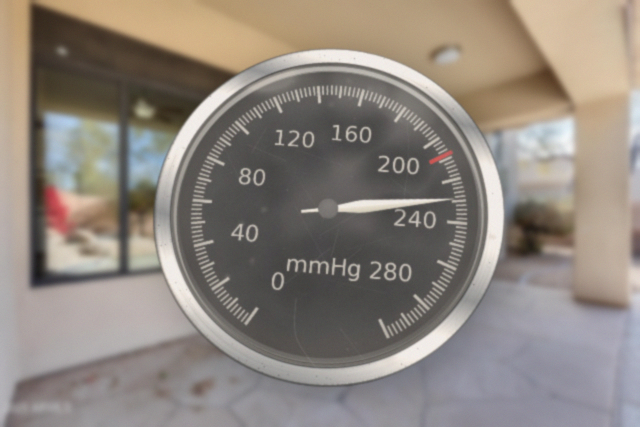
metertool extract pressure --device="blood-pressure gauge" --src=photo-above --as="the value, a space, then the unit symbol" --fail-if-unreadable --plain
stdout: 230 mmHg
